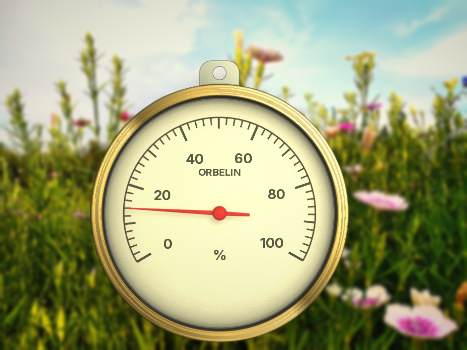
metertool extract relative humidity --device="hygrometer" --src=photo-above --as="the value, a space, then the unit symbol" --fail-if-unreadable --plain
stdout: 14 %
